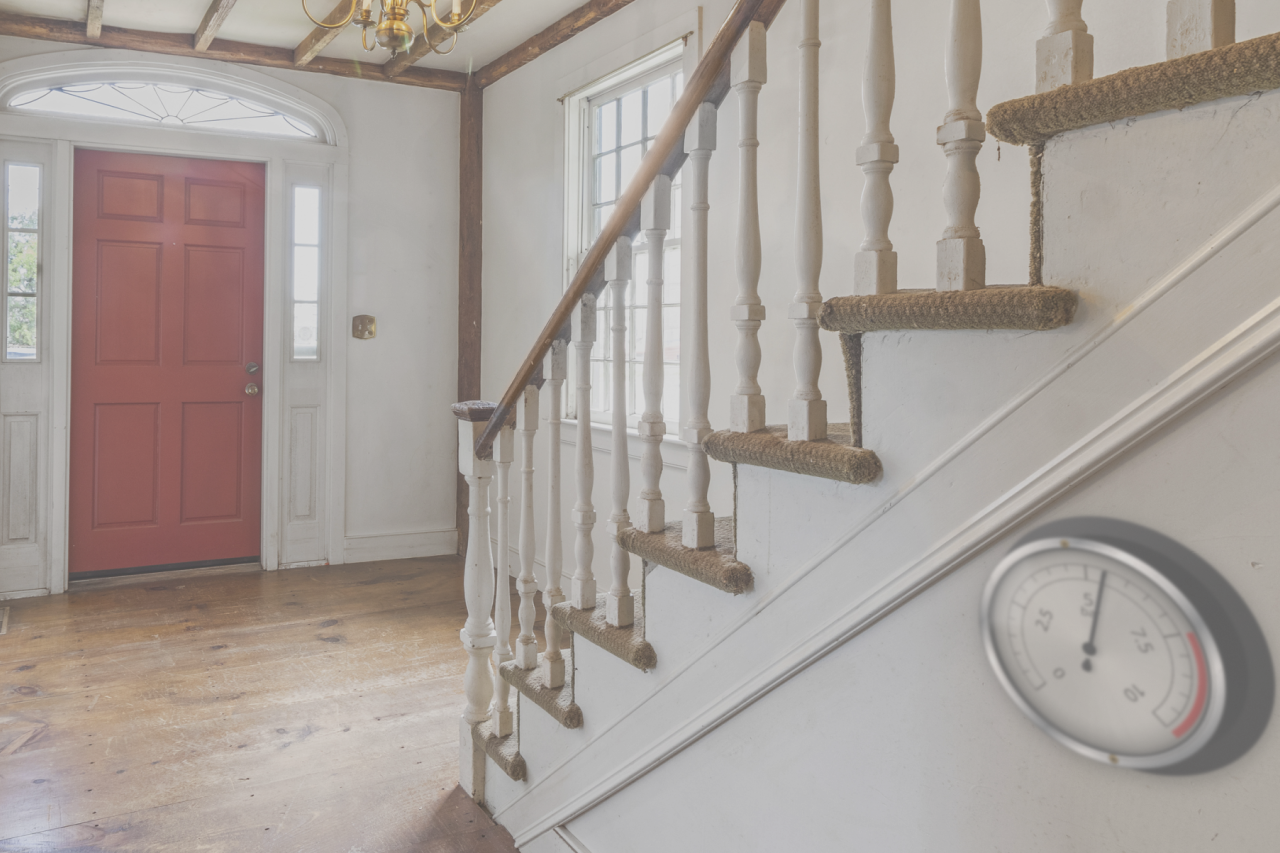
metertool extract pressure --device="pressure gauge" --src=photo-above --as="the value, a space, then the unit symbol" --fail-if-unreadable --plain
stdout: 5.5 bar
